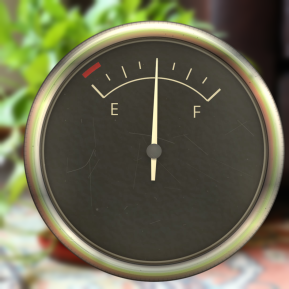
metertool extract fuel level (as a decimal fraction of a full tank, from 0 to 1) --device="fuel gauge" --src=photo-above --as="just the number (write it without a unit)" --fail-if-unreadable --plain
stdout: 0.5
